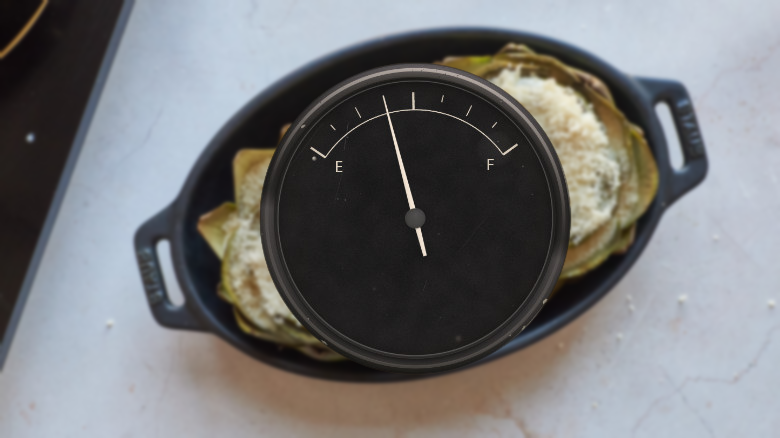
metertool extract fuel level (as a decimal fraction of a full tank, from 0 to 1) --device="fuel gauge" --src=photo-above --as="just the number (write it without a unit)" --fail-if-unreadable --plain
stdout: 0.375
